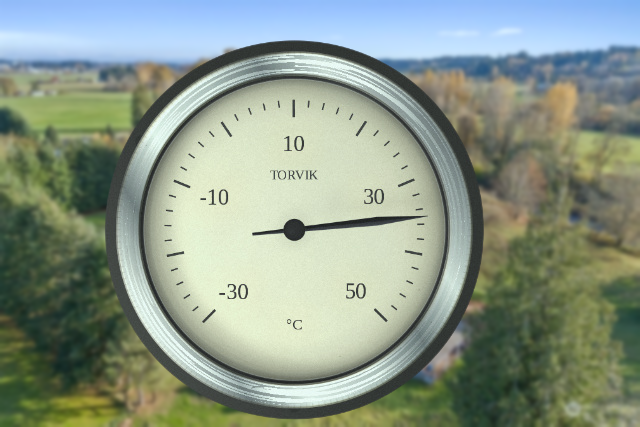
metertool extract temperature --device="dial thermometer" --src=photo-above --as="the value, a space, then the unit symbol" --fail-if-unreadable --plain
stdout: 35 °C
